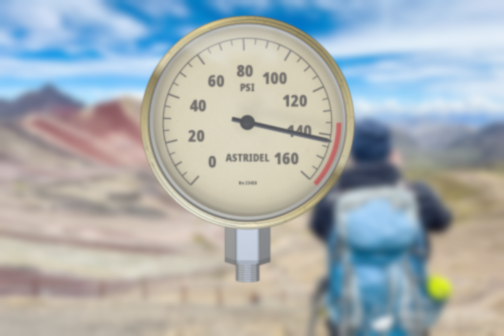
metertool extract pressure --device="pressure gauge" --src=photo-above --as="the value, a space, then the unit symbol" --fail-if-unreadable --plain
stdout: 142.5 psi
